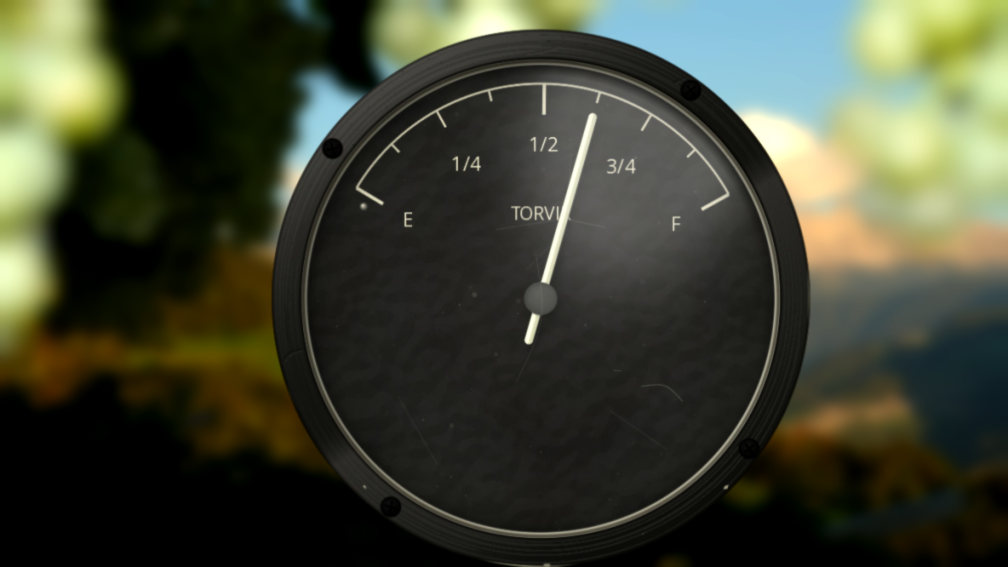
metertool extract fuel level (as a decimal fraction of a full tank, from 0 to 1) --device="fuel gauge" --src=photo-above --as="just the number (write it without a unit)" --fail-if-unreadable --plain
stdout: 0.625
